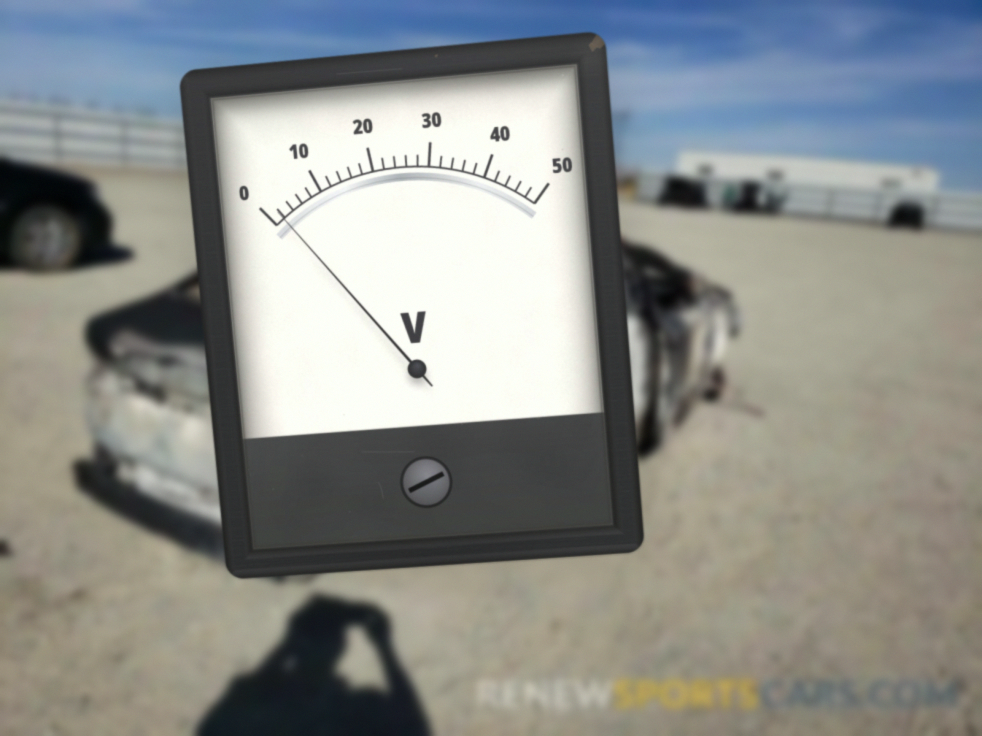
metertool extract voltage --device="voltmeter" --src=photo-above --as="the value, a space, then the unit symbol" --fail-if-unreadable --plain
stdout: 2 V
